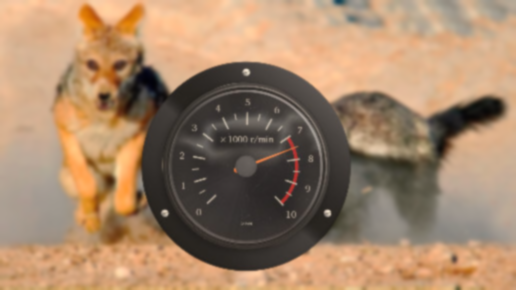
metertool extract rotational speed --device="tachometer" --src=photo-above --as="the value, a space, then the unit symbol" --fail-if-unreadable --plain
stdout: 7500 rpm
